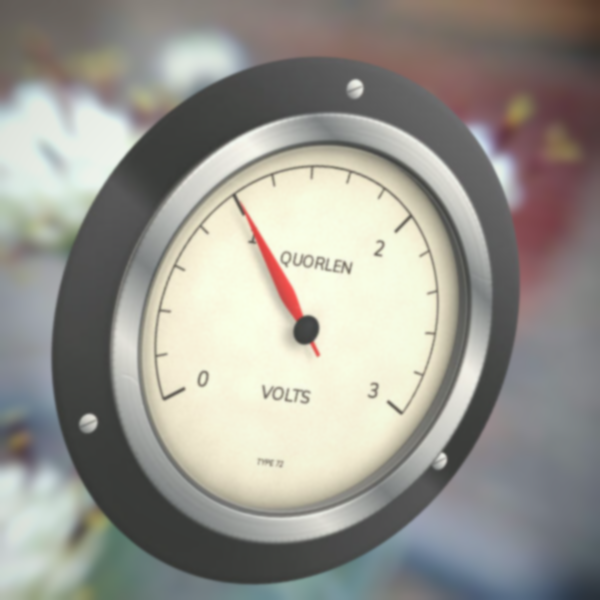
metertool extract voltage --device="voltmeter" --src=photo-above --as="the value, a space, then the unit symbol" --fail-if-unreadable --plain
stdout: 1 V
